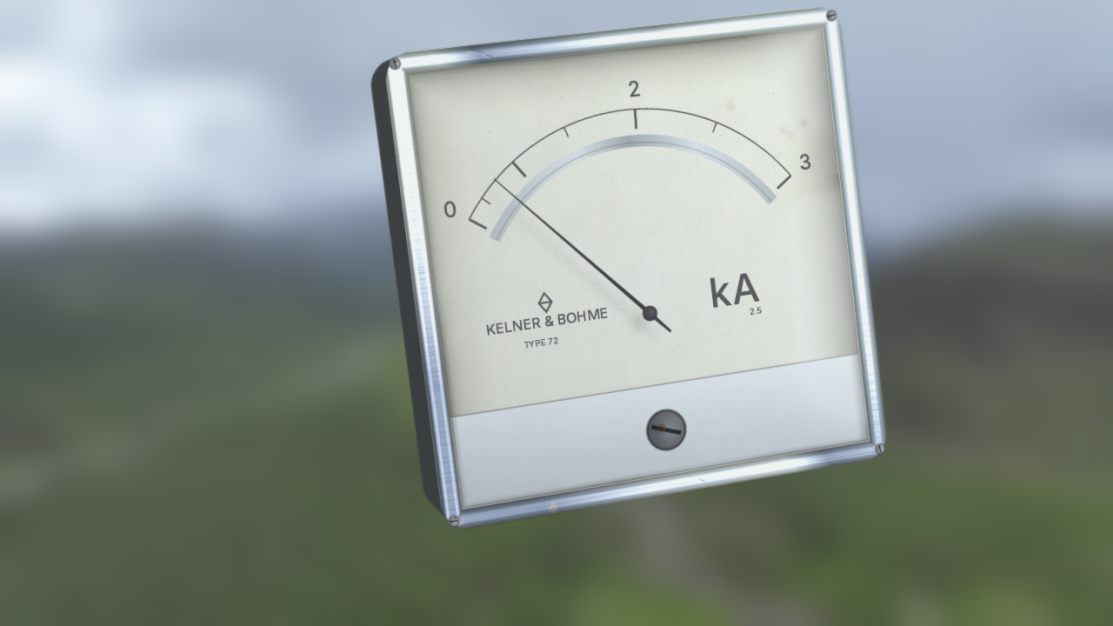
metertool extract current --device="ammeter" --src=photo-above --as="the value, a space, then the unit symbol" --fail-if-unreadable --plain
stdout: 0.75 kA
